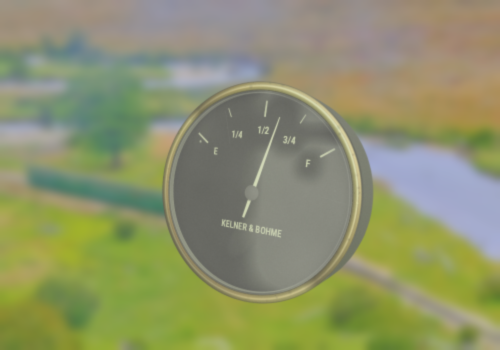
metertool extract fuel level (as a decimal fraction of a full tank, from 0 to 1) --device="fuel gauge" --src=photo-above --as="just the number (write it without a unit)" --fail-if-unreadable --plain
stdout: 0.625
